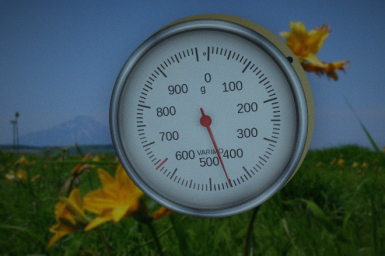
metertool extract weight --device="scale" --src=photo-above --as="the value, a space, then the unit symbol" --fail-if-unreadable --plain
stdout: 450 g
